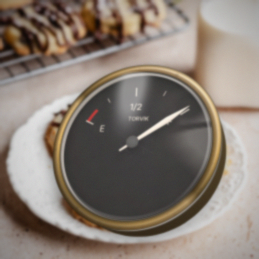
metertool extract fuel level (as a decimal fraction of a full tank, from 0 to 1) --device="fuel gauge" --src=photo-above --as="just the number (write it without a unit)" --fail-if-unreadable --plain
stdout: 1
